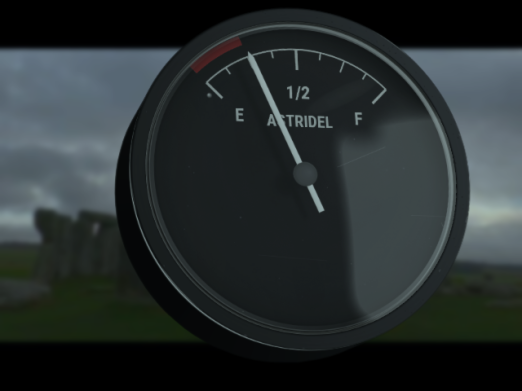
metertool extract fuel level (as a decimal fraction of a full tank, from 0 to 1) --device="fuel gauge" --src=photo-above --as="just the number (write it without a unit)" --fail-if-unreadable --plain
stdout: 0.25
